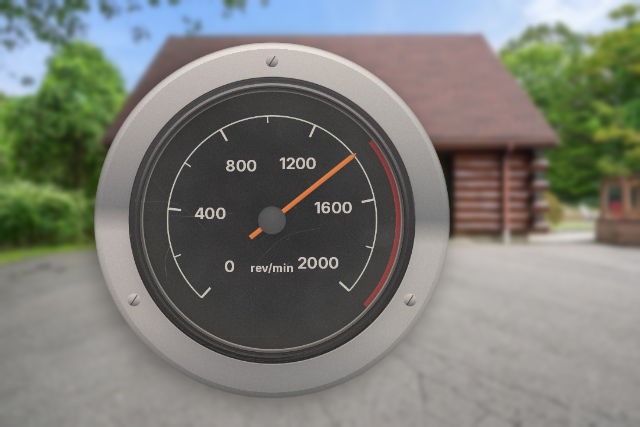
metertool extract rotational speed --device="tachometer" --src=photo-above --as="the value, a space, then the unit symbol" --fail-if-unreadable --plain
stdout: 1400 rpm
